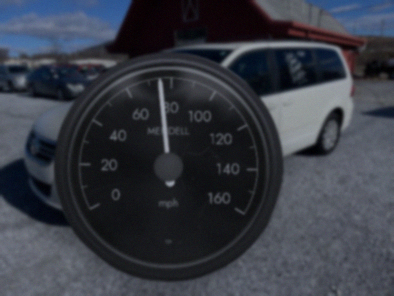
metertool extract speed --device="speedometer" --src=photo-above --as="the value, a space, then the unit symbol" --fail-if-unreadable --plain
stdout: 75 mph
